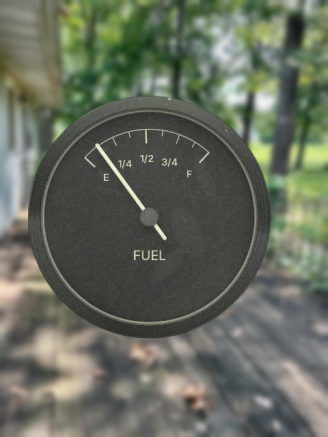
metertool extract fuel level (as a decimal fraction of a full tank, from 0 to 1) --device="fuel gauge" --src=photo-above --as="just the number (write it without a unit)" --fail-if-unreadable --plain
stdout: 0.125
